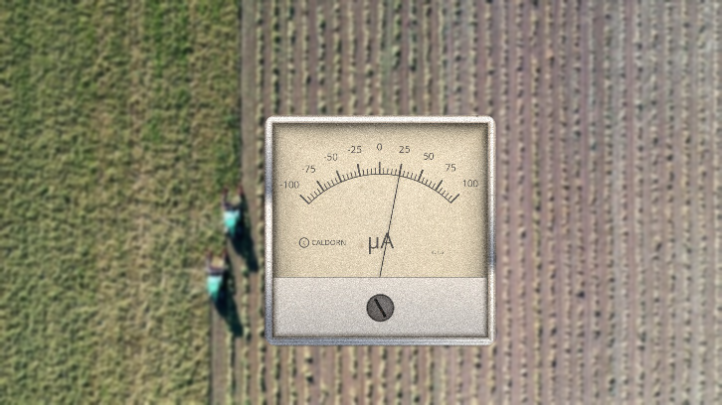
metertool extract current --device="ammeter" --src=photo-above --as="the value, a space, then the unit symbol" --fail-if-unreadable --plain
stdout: 25 µA
